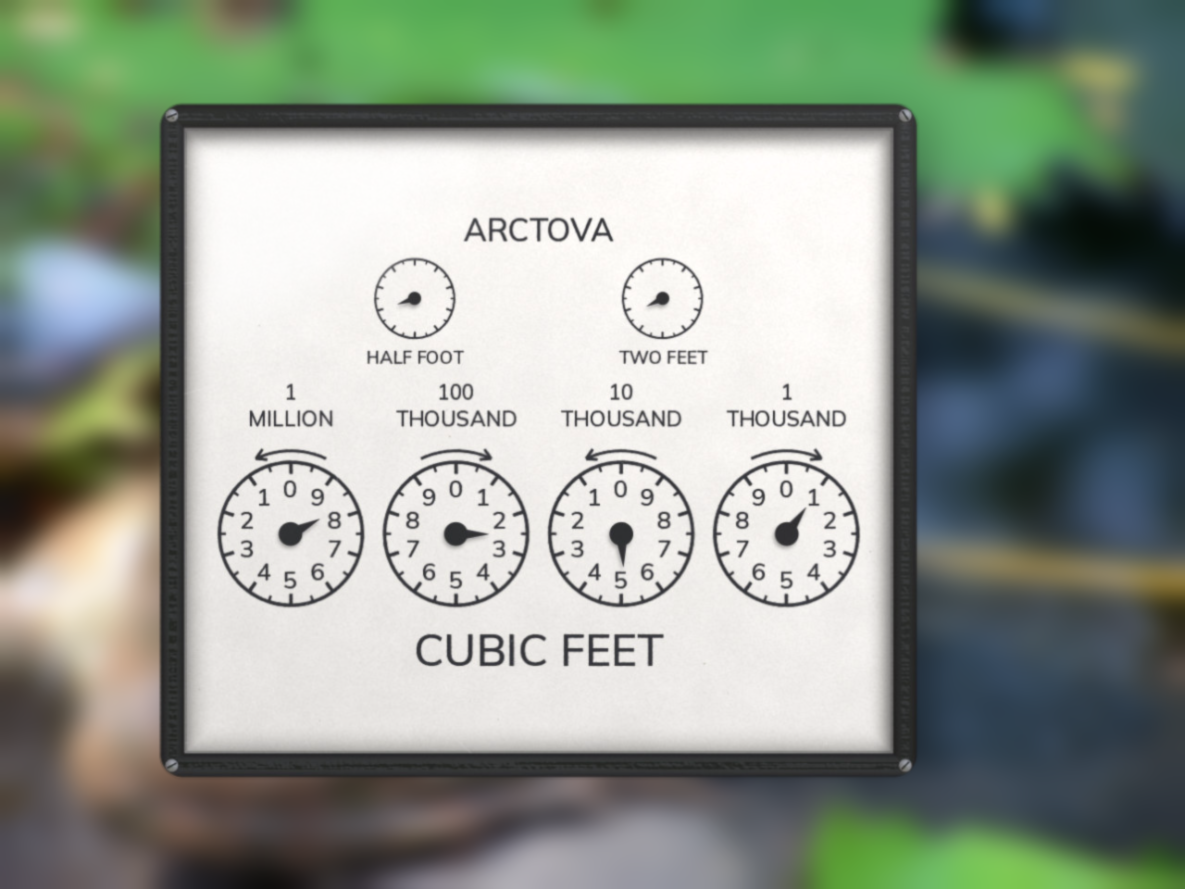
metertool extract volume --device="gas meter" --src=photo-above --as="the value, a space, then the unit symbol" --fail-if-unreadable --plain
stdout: 825100 ft³
